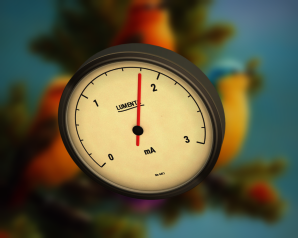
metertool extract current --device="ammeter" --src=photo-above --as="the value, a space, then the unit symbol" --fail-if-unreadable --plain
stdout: 1.8 mA
